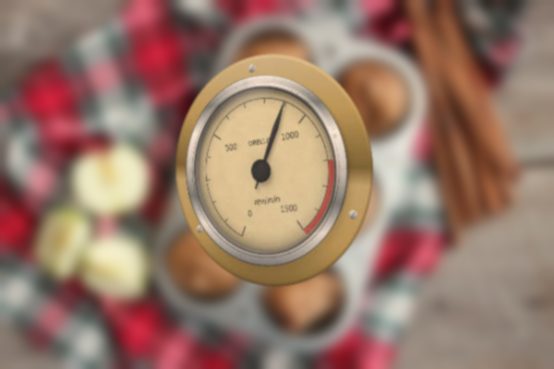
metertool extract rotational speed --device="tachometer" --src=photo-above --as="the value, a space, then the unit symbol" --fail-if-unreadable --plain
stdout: 900 rpm
